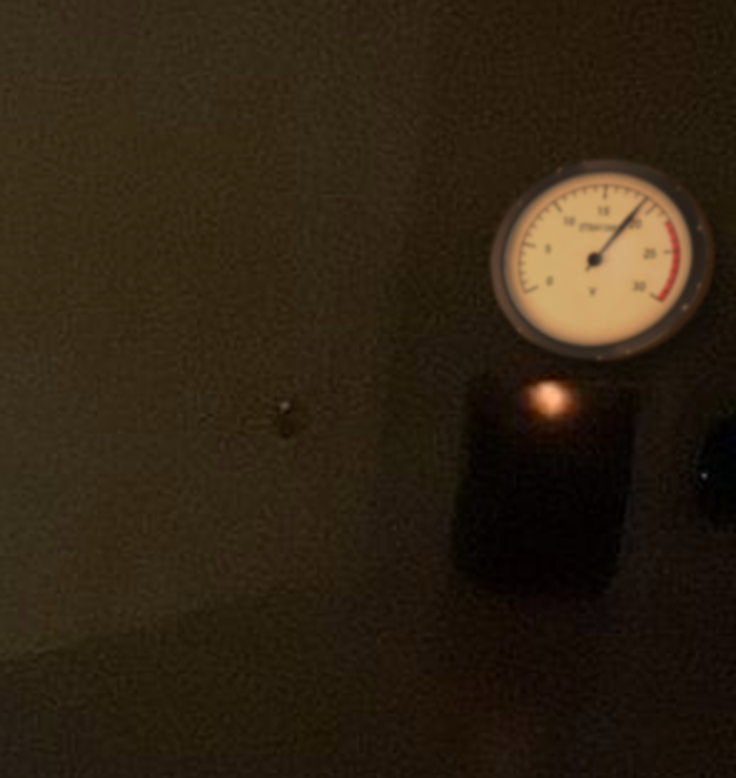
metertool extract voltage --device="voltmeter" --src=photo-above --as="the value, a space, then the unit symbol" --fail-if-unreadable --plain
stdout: 19 V
